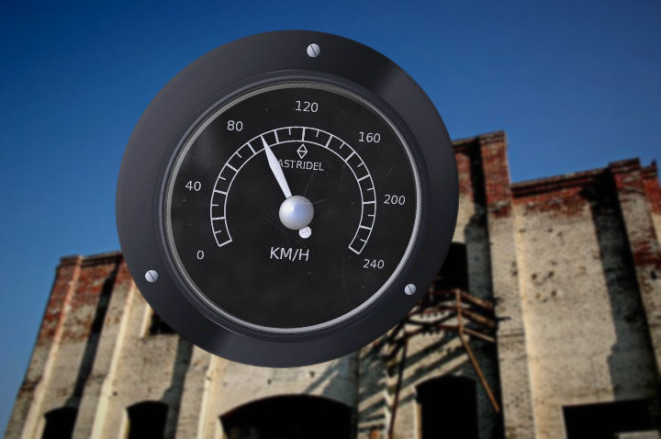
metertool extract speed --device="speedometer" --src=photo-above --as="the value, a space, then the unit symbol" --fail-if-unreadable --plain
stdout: 90 km/h
